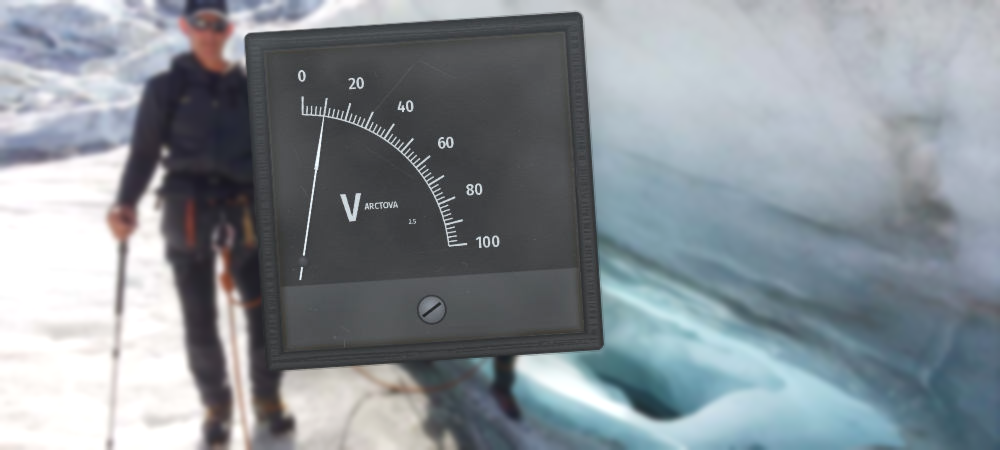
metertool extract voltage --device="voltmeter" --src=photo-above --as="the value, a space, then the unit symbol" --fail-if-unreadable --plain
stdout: 10 V
